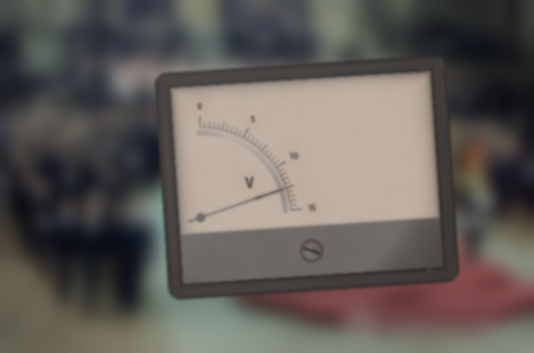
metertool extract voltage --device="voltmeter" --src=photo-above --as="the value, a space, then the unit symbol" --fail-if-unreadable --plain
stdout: 12.5 V
